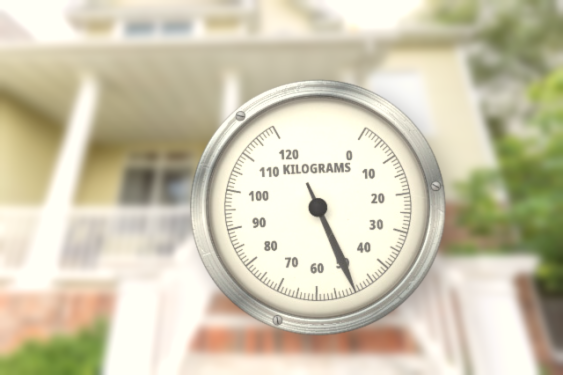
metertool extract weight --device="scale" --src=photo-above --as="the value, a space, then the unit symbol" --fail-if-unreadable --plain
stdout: 50 kg
